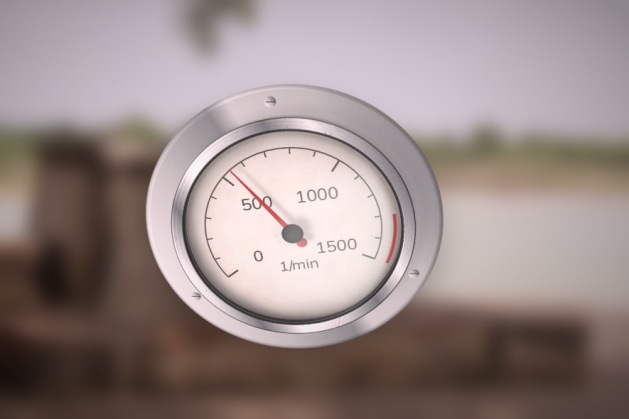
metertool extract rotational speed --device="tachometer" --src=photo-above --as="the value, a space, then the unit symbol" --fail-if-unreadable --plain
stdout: 550 rpm
